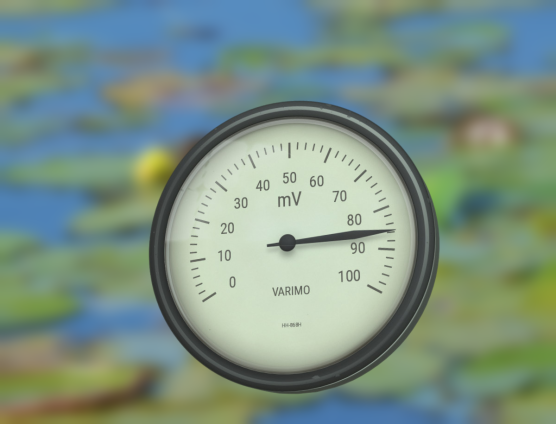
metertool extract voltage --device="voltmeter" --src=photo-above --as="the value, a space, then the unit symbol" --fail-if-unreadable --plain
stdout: 86 mV
